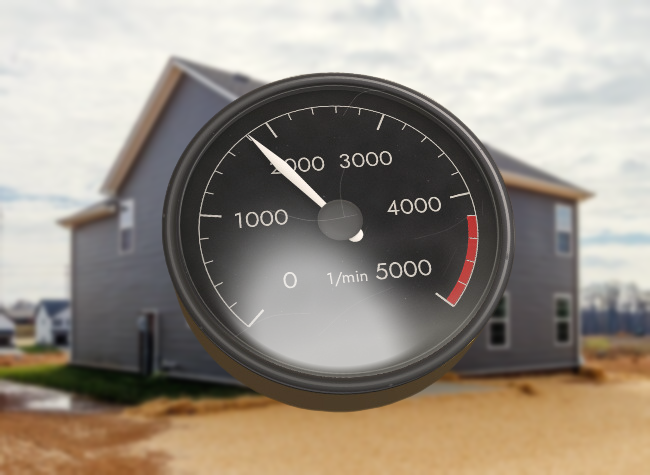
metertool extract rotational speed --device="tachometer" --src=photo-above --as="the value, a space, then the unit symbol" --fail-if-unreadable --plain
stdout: 1800 rpm
